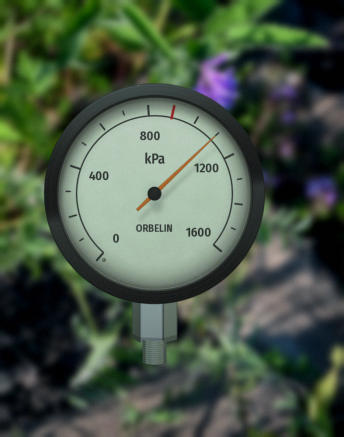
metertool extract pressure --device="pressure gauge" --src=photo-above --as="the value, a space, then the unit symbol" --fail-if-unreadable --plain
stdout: 1100 kPa
